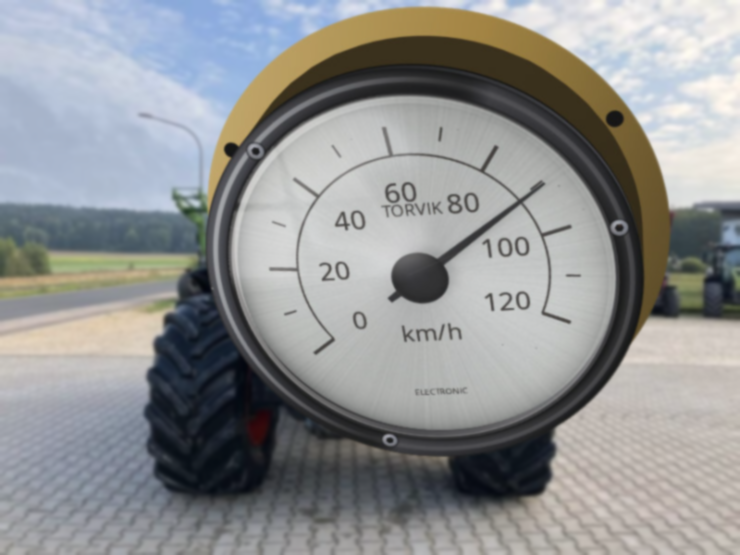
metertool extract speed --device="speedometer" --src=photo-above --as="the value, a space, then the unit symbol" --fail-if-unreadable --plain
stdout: 90 km/h
